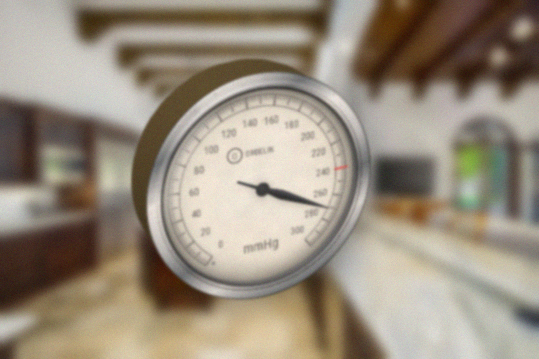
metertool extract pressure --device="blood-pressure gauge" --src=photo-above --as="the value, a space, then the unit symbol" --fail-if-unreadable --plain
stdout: 270 mmHg
